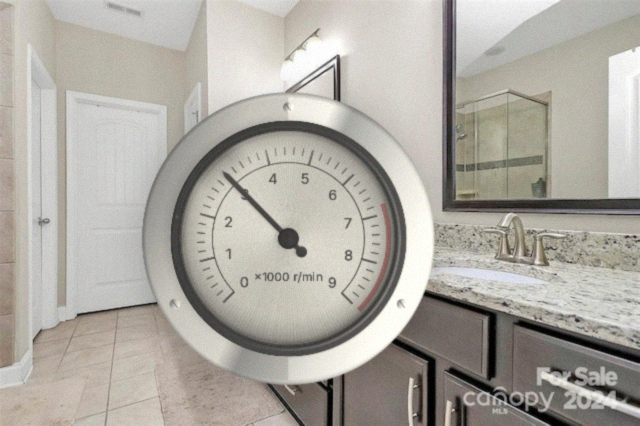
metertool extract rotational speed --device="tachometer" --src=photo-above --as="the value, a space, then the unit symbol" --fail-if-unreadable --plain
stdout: 3000 rpm
